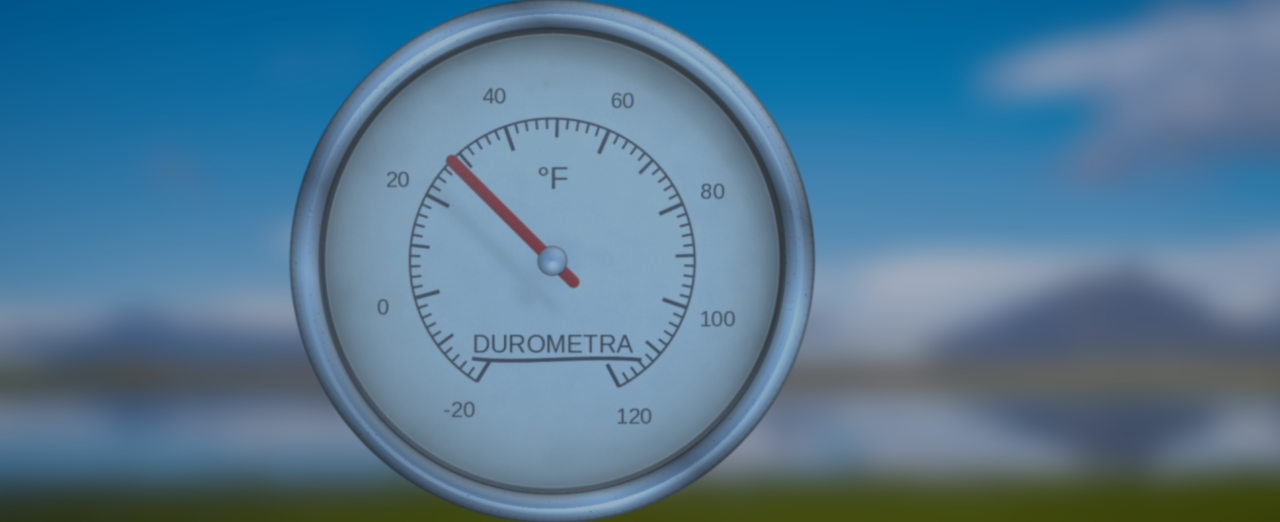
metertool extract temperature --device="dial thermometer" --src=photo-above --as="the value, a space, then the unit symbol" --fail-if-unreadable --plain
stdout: 28 °F
